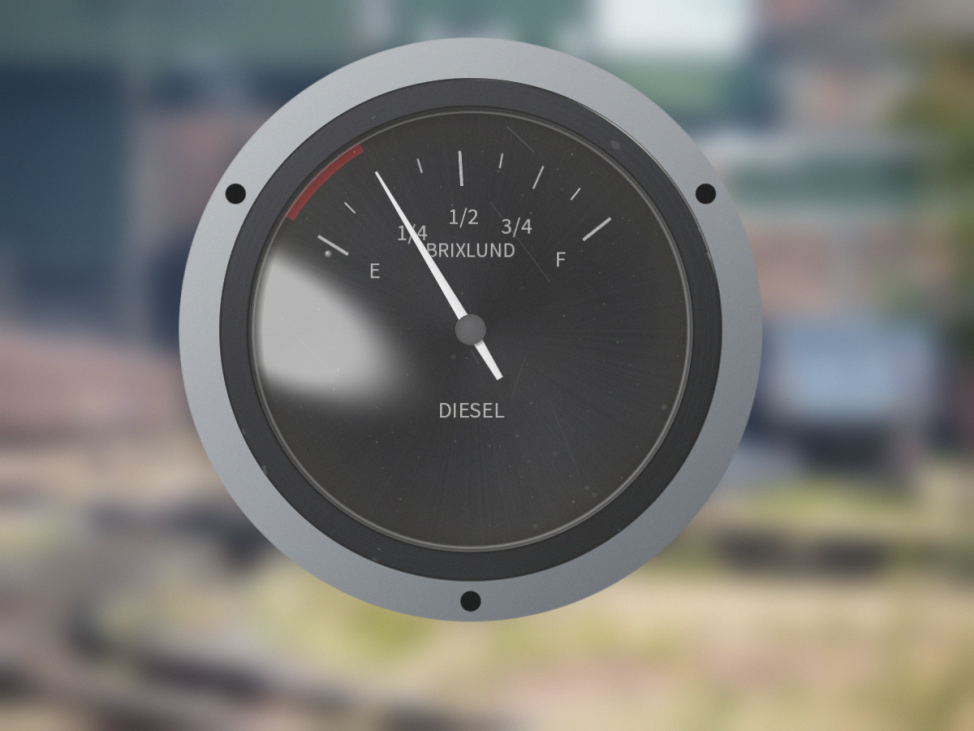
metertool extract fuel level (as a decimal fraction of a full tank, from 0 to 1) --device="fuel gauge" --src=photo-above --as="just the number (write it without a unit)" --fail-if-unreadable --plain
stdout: 0.25
